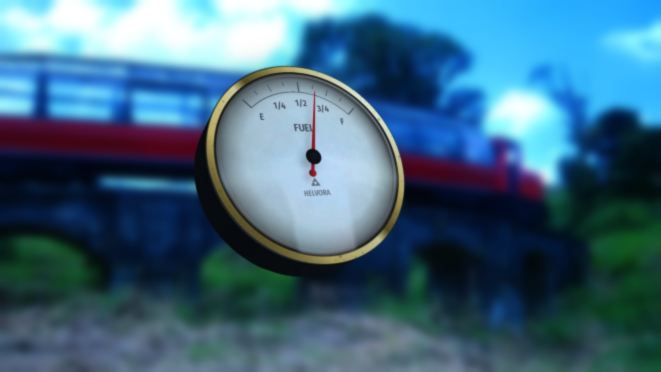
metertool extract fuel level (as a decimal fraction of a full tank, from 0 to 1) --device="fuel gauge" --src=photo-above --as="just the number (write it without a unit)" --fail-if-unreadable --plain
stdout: 0.625
